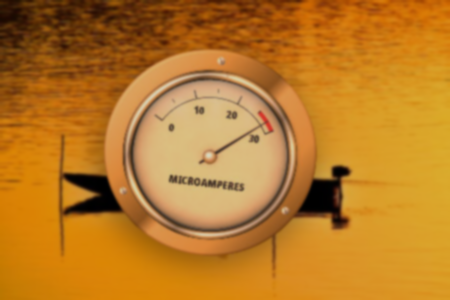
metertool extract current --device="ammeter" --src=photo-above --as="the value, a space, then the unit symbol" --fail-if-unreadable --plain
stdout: 27.5 µA
